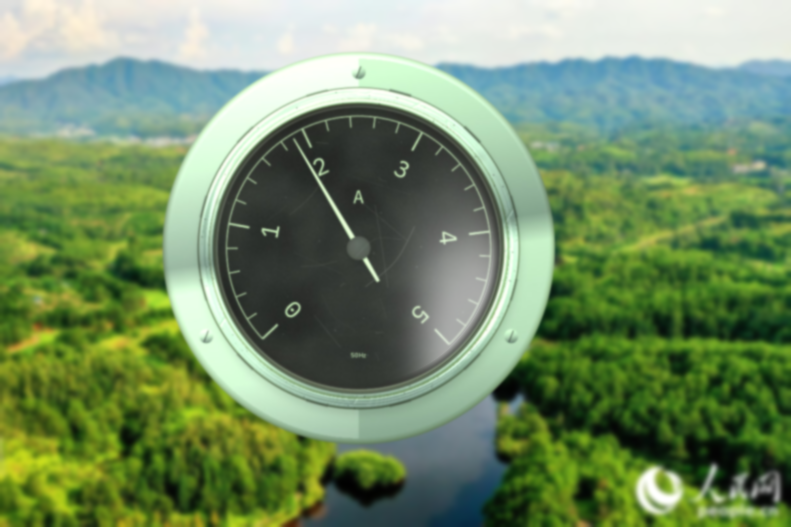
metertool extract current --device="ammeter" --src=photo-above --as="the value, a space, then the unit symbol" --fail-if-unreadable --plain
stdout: 1.9 A
